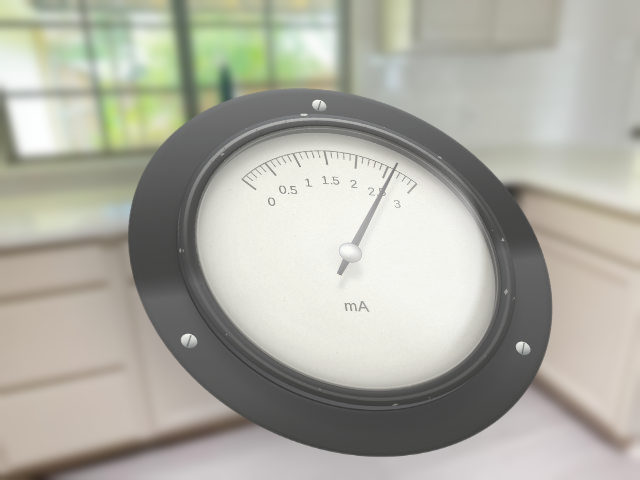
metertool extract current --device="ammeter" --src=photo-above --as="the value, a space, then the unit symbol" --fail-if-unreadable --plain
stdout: 2.6 mA
